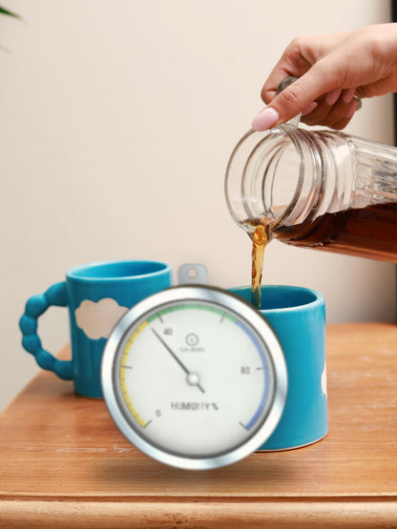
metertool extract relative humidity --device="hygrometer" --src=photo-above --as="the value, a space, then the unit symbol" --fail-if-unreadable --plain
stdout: 36 %
